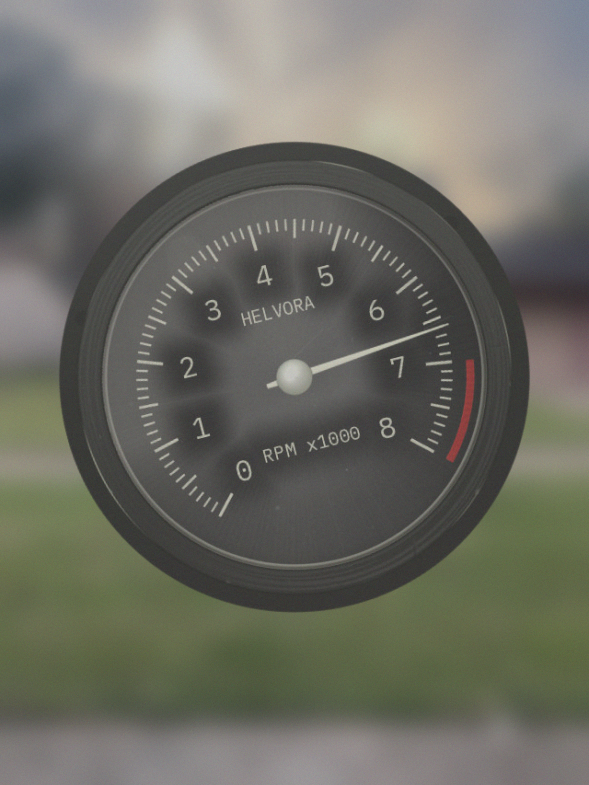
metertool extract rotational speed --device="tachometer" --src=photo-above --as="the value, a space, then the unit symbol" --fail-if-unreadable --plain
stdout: 6600 rpm
